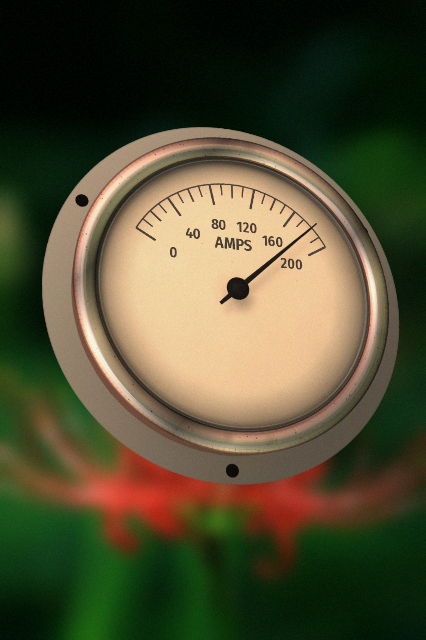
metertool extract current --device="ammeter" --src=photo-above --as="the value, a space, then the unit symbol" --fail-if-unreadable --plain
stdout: 180 A
